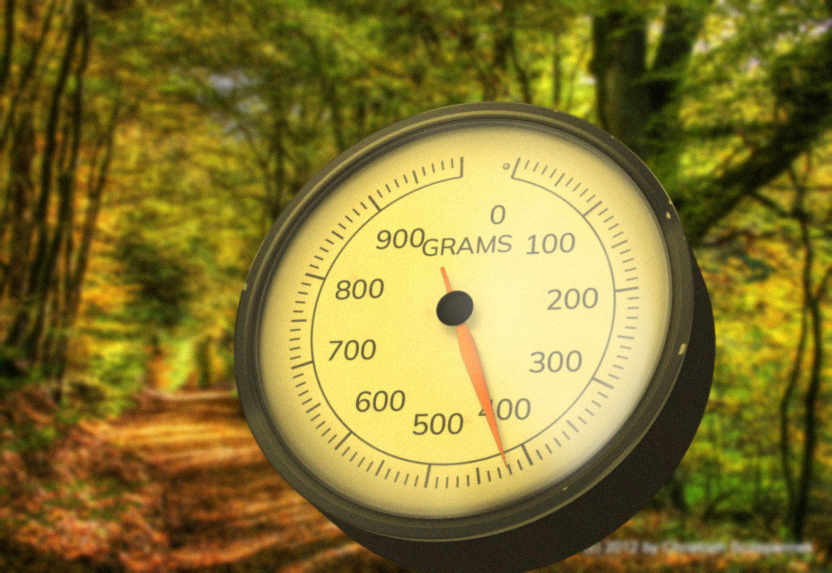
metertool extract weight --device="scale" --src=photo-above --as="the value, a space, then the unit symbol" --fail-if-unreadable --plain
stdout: 420 g
